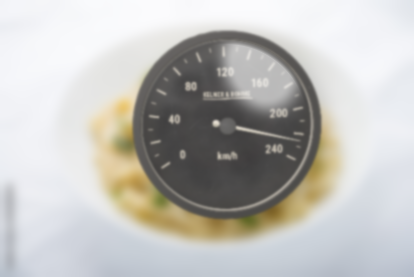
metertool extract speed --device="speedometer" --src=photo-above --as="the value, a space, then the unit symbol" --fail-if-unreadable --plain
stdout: 225 km/h
